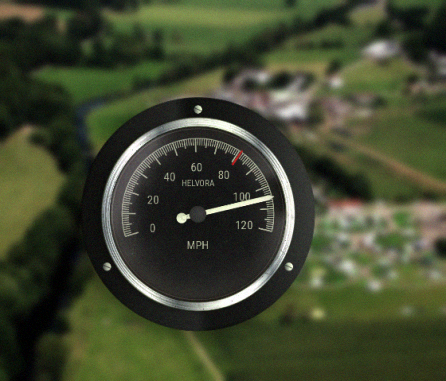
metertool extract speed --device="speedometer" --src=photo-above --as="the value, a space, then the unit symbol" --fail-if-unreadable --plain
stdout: 105 mph
